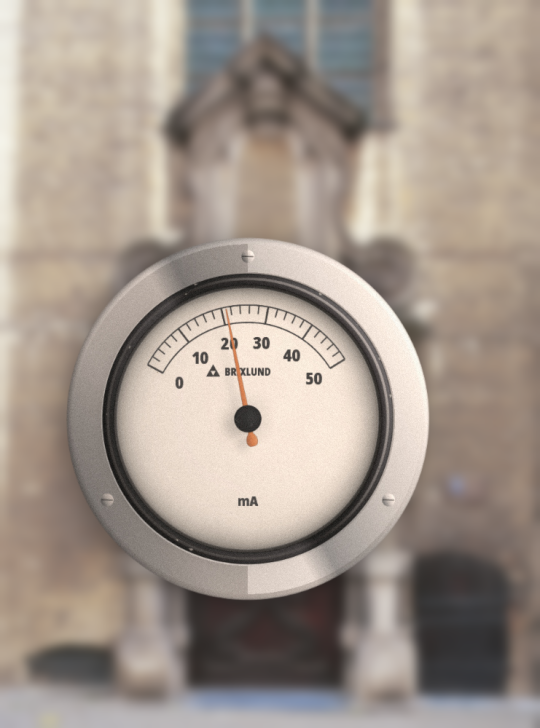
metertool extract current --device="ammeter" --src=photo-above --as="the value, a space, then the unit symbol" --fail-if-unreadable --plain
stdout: 21 mA
